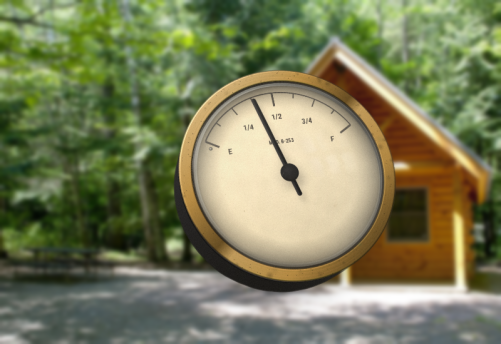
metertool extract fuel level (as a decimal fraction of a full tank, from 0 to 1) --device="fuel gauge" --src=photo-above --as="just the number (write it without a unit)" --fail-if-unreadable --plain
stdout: 0.375
